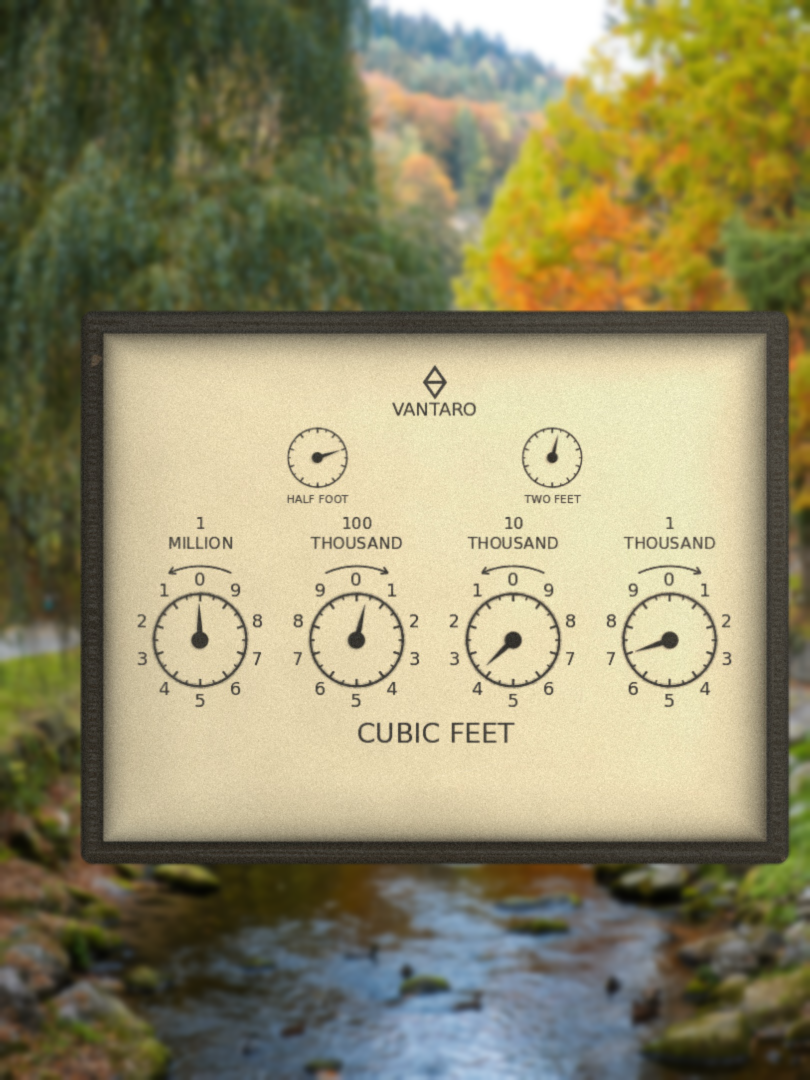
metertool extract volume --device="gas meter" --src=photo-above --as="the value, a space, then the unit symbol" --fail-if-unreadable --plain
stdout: 3700 ft³
